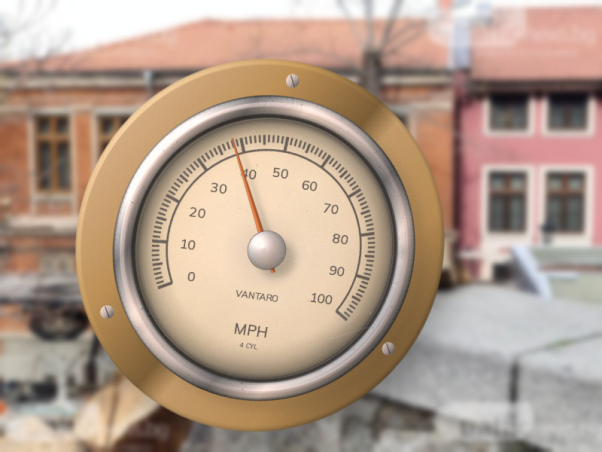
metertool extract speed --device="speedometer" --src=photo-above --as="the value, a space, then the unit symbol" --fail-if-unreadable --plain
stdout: 38 mph
